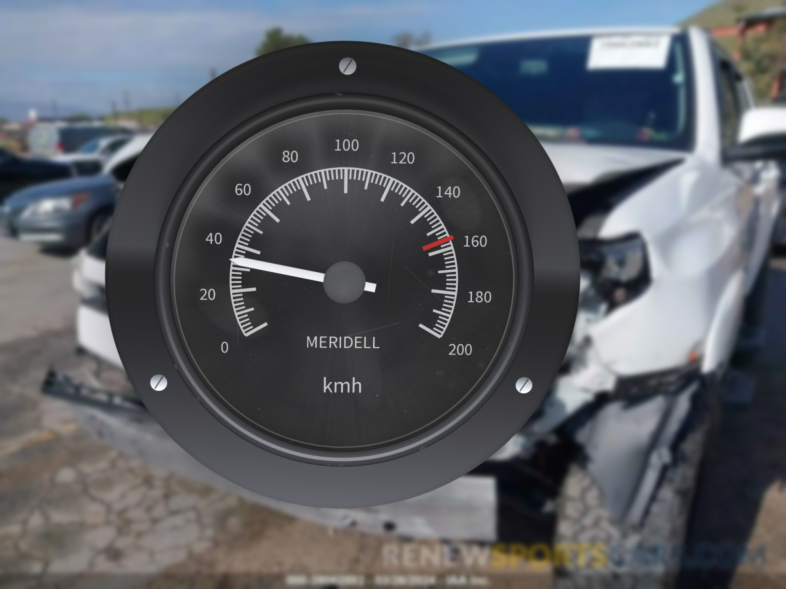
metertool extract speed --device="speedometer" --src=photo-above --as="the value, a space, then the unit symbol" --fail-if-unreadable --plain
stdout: 34 km/h
